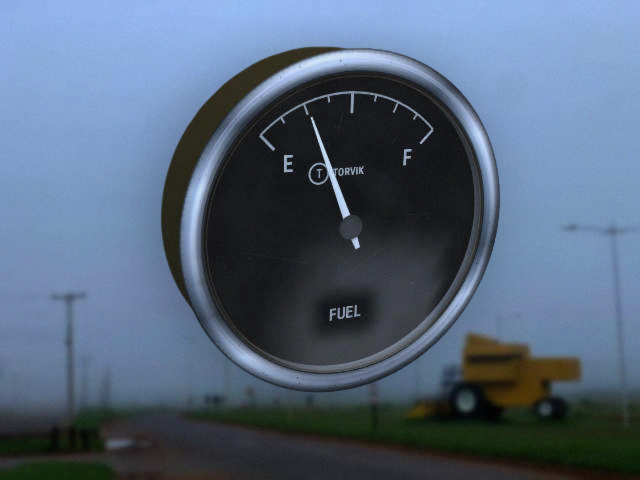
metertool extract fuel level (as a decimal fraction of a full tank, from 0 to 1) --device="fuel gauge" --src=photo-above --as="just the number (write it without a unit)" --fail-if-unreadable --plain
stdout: 0.25
